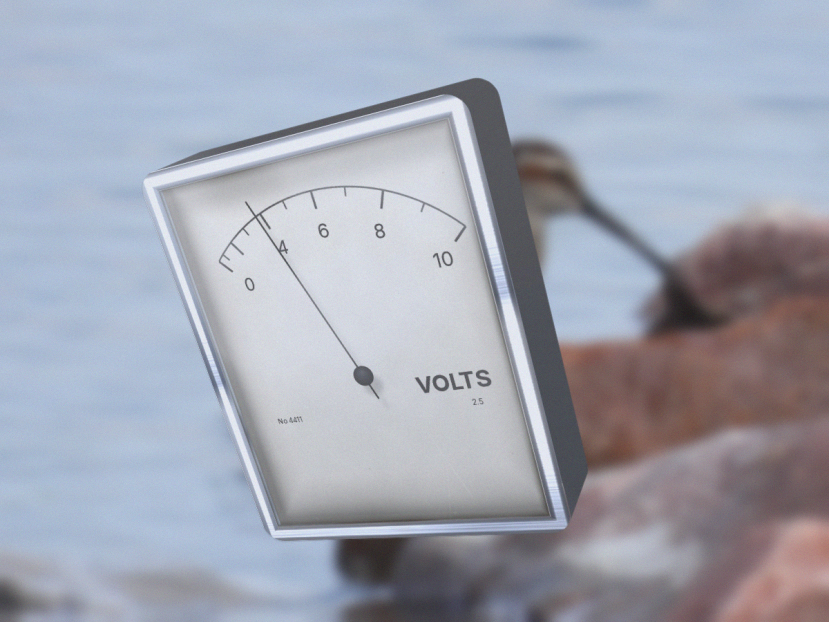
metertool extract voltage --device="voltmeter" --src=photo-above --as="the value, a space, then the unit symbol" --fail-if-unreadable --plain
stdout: 4 V
